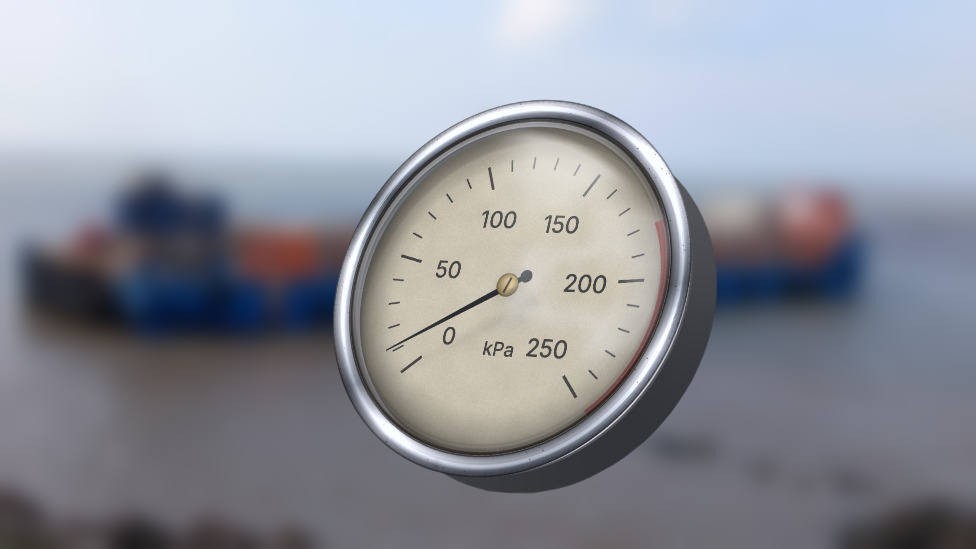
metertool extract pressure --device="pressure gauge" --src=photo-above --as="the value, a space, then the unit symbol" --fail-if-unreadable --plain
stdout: 10 kPa
